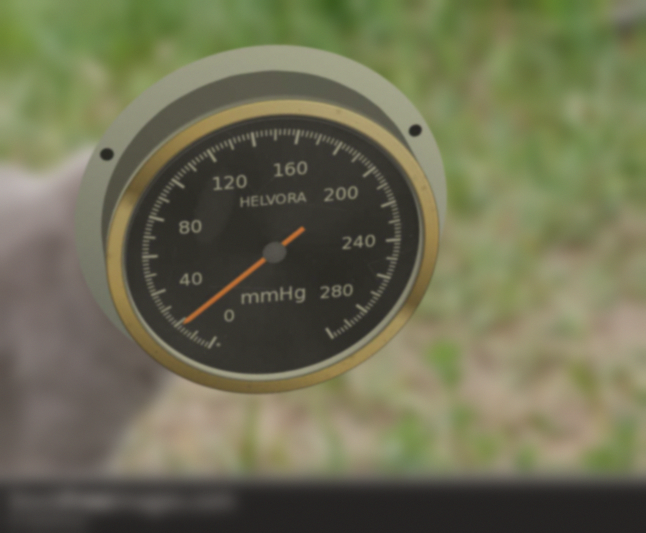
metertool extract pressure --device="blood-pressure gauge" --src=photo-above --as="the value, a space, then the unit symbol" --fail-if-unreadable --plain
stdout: 20 mmHg
